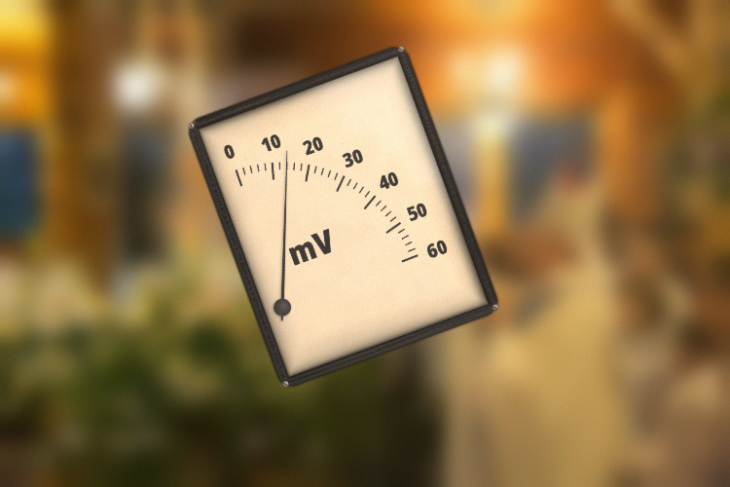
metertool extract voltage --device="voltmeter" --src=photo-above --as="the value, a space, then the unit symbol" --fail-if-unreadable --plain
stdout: 14 mV
